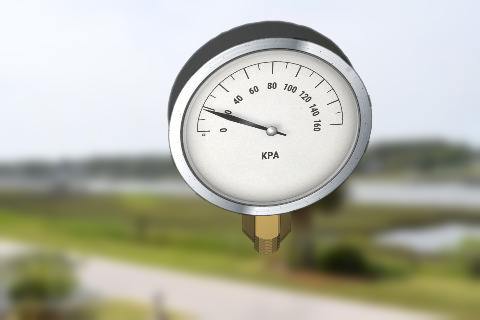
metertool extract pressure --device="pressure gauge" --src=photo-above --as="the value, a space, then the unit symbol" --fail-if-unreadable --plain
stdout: 20 kPa
